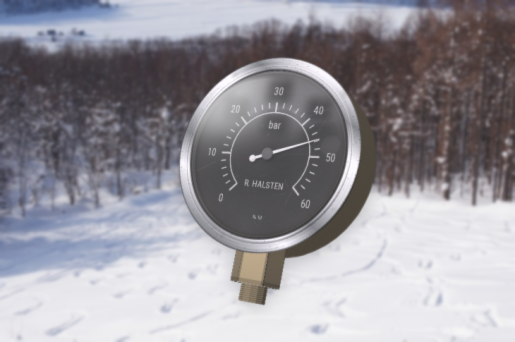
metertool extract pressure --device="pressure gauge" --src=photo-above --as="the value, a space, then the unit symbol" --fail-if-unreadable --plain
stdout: 46 bar
